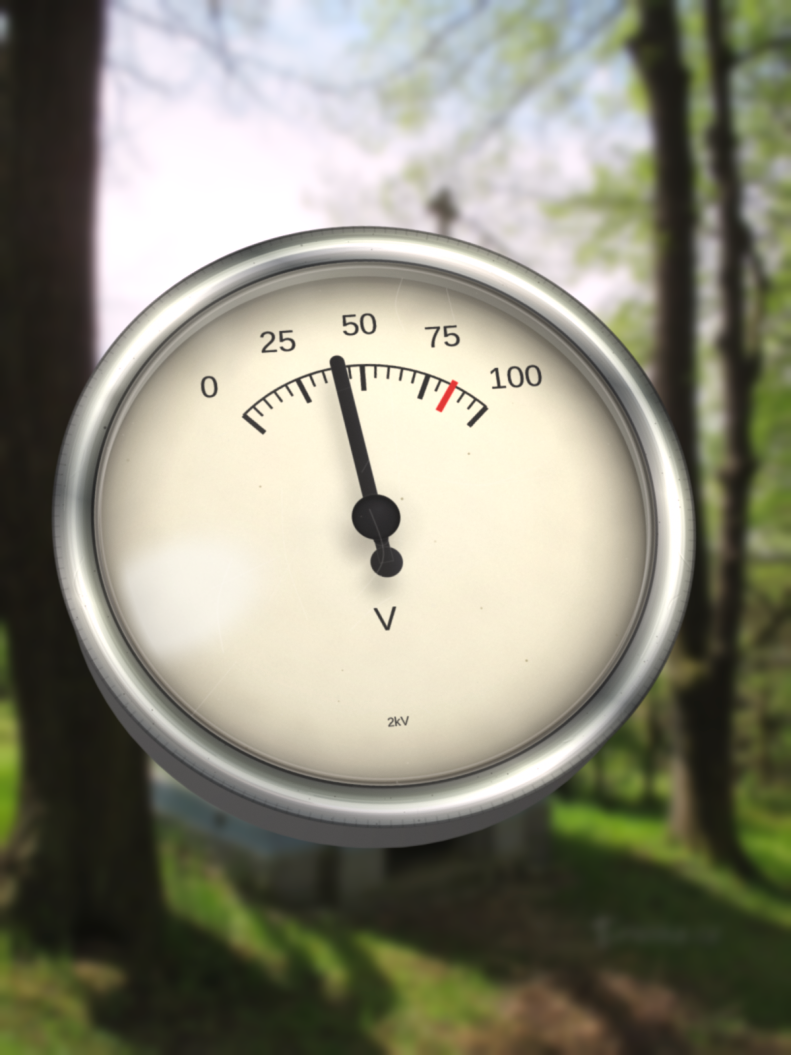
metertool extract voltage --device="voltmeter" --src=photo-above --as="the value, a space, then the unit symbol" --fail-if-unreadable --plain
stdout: 40 V
